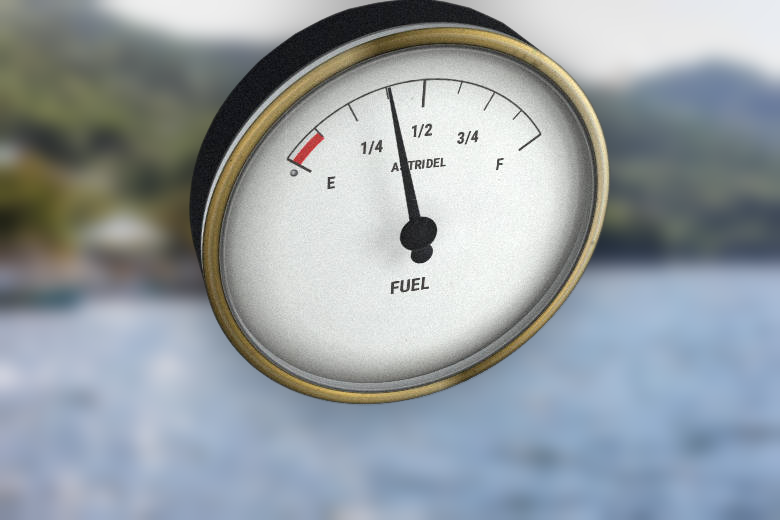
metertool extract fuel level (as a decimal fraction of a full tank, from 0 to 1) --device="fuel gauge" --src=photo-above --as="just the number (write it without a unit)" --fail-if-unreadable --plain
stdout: 0.375
